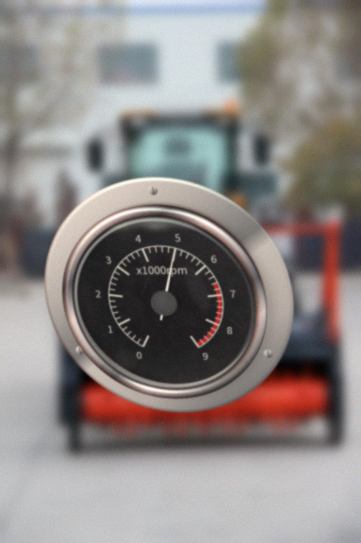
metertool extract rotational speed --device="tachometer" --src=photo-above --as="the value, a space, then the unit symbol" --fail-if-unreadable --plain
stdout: 5000 rpm
